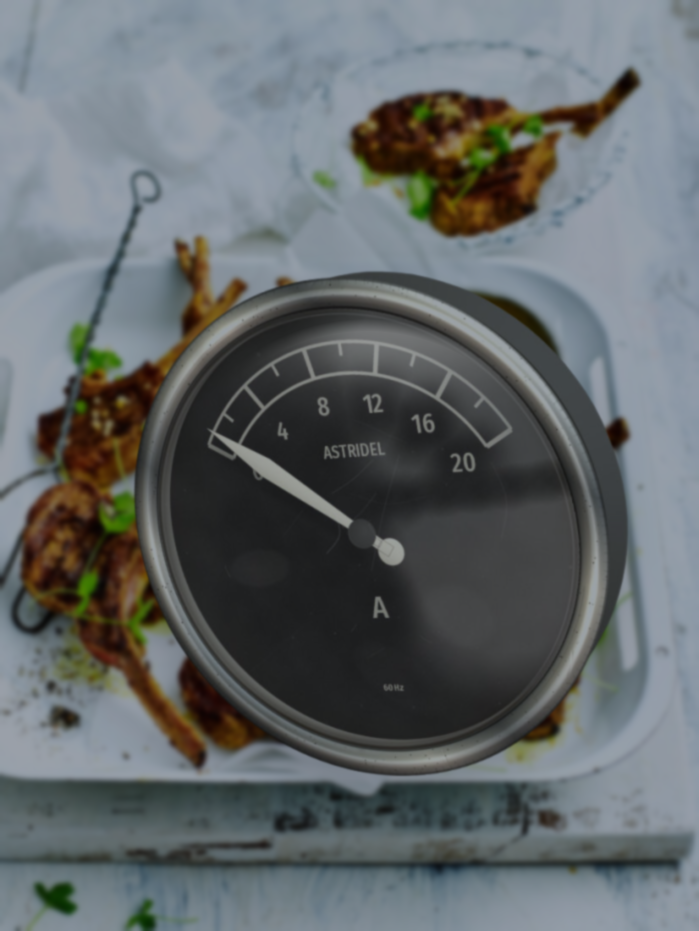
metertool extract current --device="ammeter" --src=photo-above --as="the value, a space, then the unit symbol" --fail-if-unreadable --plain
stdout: 1 A
